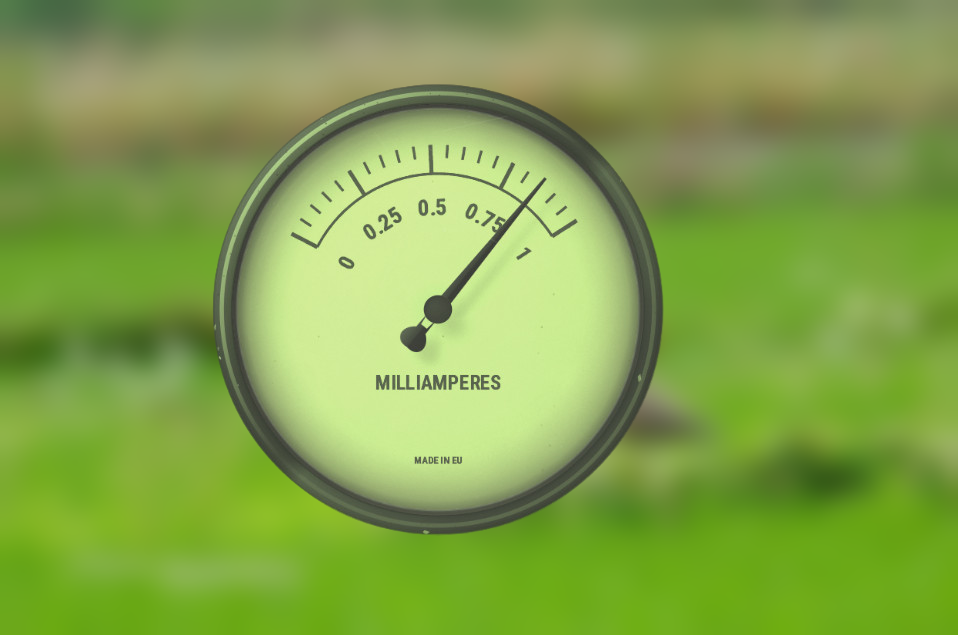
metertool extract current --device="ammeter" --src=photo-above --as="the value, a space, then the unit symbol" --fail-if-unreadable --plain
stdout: 0.85 mA
